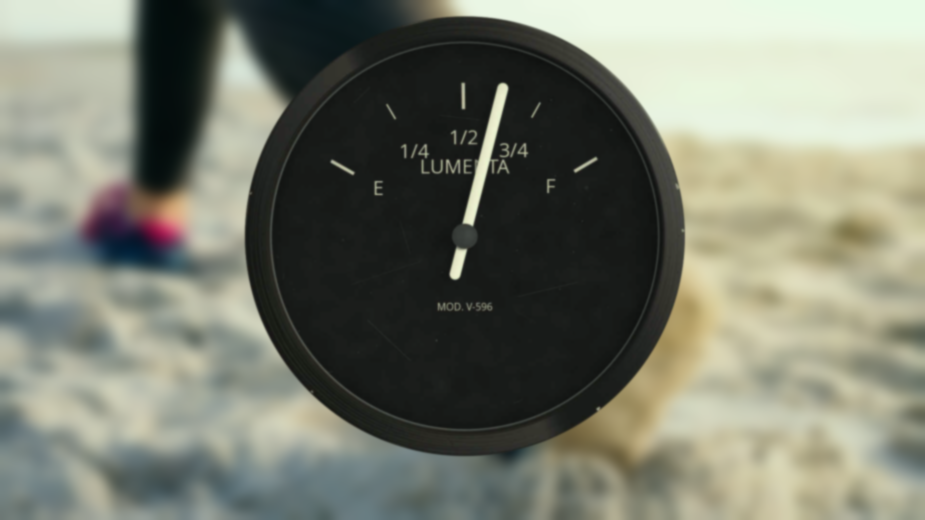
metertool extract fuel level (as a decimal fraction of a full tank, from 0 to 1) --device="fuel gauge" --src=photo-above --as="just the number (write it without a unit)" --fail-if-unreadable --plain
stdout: 0.625
